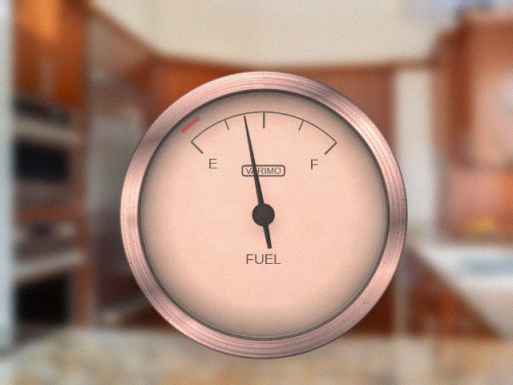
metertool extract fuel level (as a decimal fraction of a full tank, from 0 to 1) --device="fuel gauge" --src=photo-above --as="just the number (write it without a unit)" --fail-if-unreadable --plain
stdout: 0.375
